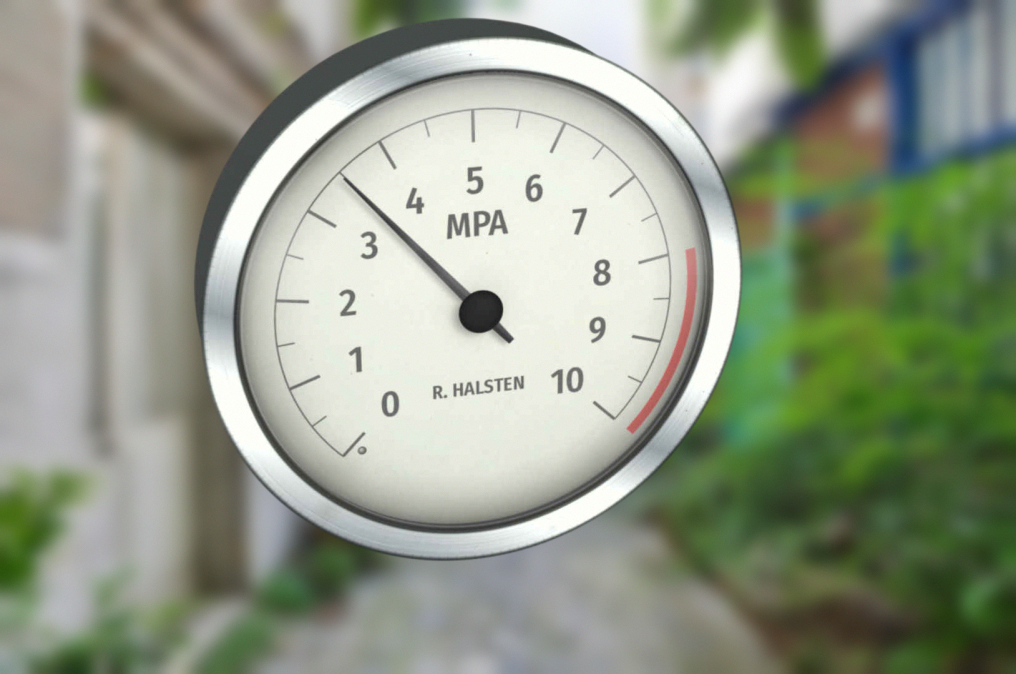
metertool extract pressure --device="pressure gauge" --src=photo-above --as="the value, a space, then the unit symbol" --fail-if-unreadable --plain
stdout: 3.5 MPa
